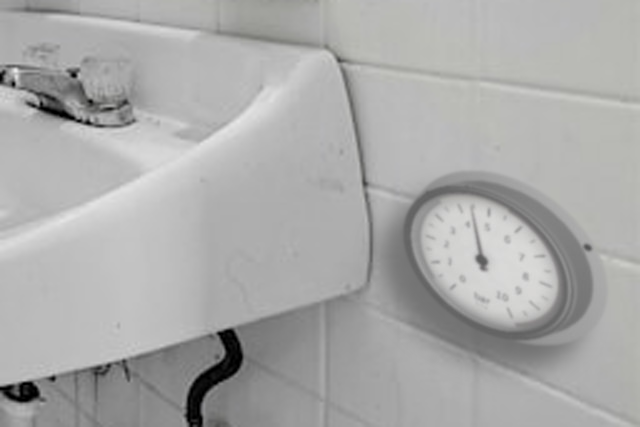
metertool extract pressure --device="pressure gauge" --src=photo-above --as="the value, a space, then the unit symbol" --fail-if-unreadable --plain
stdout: 4.5 bar
